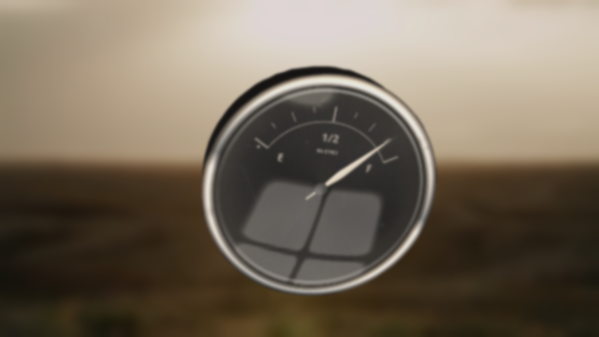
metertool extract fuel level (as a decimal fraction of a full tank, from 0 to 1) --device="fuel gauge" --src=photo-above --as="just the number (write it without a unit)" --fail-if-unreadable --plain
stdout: 0.875
